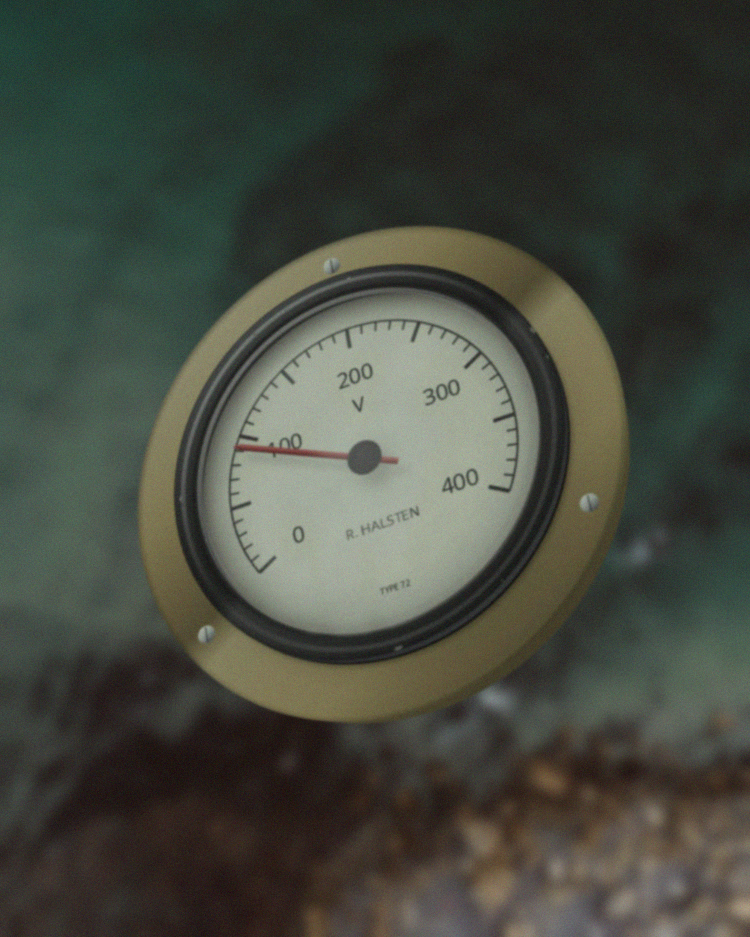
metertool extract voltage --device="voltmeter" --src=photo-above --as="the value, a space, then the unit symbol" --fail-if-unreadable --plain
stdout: 90 V
